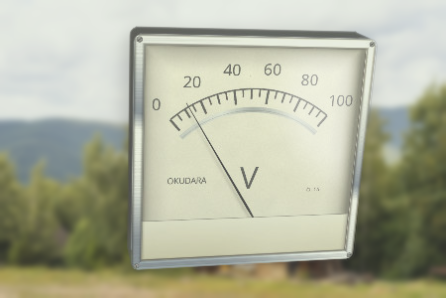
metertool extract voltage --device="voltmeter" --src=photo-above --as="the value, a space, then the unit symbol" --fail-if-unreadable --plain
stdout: 12.5 V
